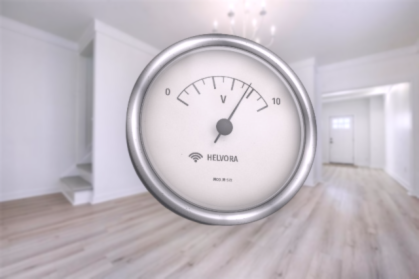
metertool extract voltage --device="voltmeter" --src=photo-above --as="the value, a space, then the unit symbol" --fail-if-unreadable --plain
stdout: 7.5 V
